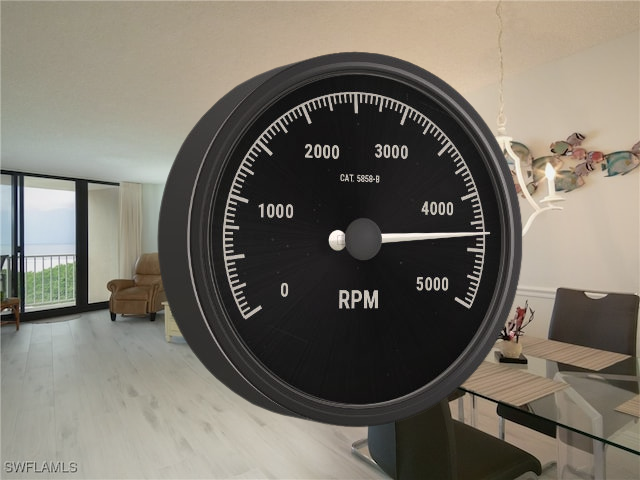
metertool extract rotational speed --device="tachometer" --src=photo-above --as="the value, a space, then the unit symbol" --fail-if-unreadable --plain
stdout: 4350 rpm
